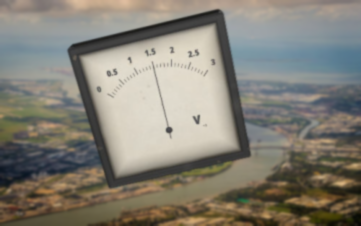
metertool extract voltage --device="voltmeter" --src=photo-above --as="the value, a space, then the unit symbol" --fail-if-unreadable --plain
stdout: 1.5 V
